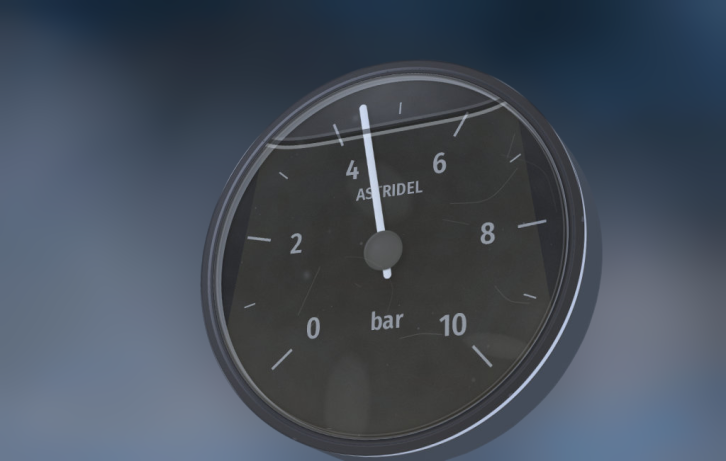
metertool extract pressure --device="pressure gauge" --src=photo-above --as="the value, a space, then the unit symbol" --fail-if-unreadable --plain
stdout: 4.5 bar
